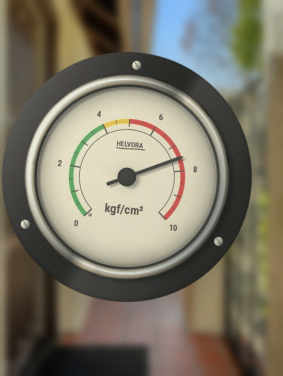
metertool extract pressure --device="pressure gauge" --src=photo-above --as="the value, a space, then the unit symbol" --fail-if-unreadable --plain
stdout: 7.5 kg/cm²
